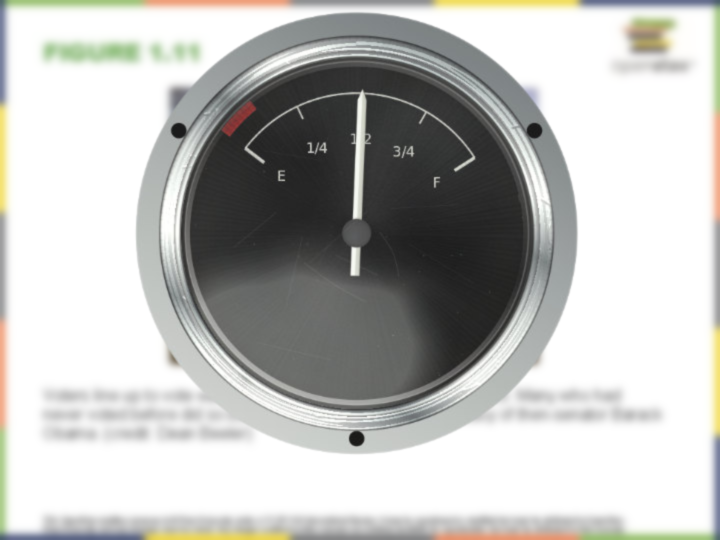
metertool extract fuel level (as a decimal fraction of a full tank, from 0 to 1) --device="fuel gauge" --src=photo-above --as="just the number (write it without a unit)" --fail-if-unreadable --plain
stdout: 0.5
